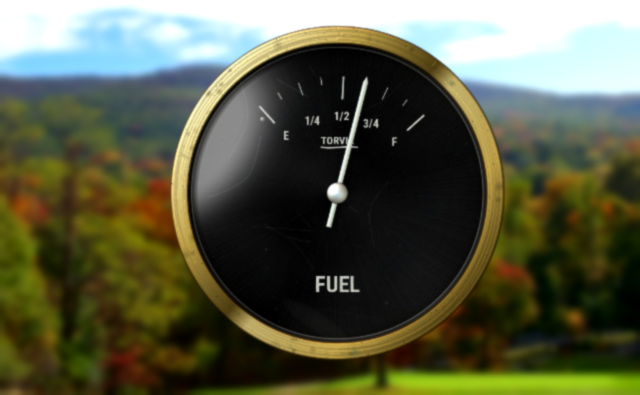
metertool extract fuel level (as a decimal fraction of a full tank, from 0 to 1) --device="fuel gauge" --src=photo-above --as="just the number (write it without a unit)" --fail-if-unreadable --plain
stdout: 0.625
